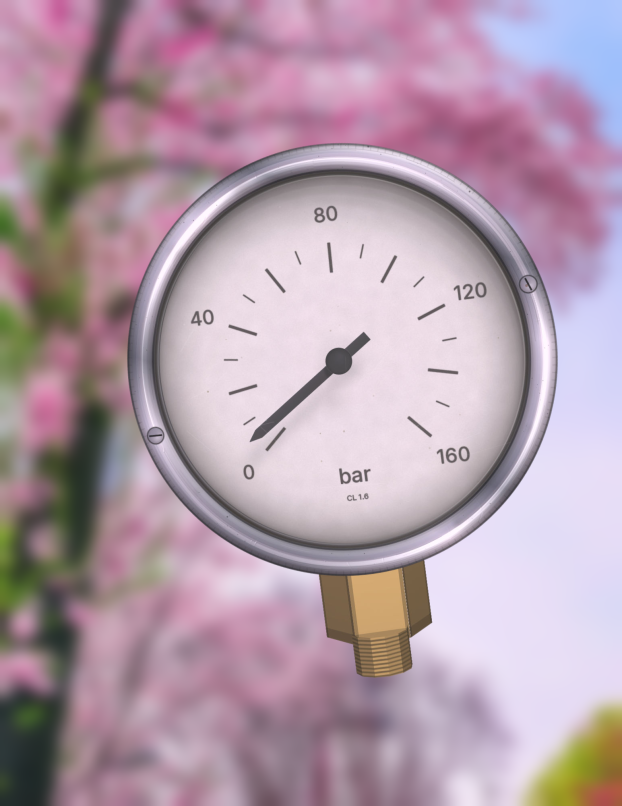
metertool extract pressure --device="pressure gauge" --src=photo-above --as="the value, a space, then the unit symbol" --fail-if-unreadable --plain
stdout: 5 bar
